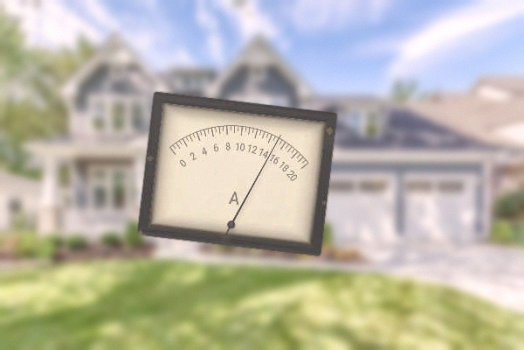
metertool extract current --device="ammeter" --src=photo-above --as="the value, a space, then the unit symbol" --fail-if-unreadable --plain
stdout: 15 A
